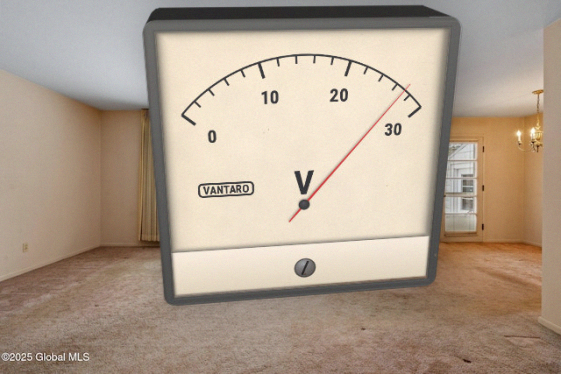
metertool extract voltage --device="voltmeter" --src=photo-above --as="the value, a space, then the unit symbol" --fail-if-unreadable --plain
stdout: 27 V
